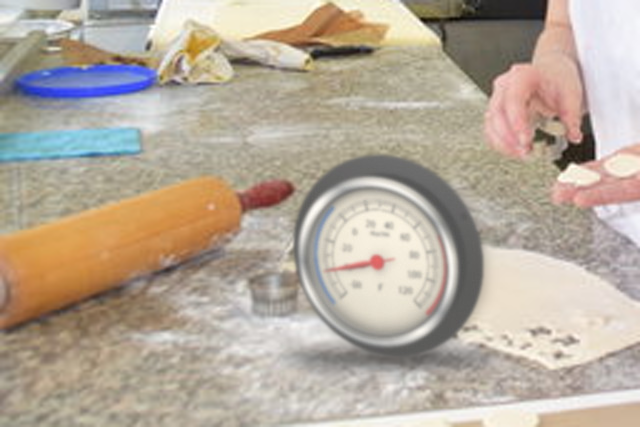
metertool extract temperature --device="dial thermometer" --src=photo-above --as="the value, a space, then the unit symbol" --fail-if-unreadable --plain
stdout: -40 °F
